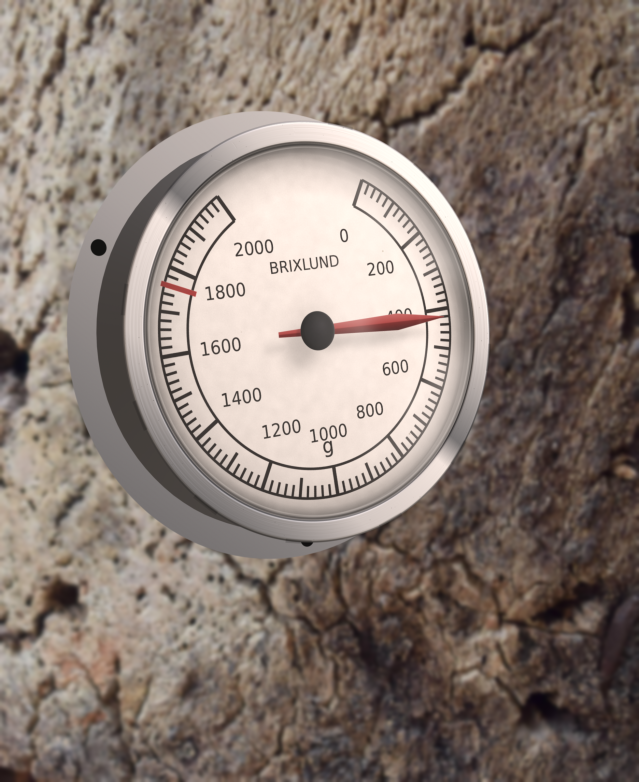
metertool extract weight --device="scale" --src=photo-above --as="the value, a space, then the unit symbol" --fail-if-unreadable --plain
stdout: 420 g
